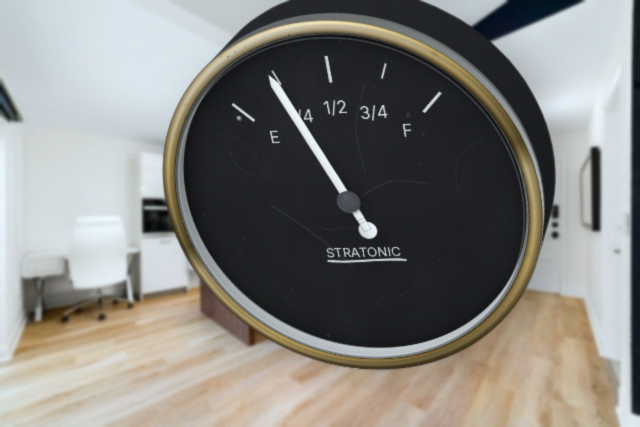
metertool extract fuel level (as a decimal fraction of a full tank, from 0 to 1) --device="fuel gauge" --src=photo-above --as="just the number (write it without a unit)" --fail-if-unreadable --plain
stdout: 0.25
